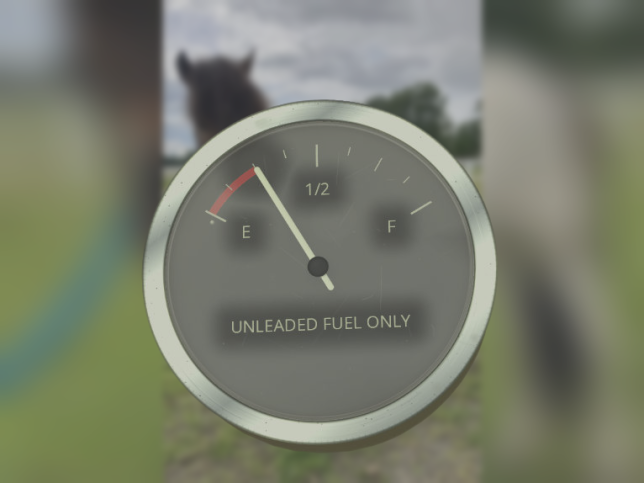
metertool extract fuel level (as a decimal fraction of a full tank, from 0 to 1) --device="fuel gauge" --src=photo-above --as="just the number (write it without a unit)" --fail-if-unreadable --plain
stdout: 0.25
